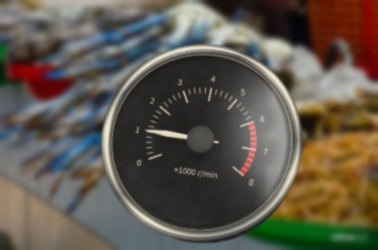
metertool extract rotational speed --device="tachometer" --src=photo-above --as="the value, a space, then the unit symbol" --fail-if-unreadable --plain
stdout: 1000 rpm
